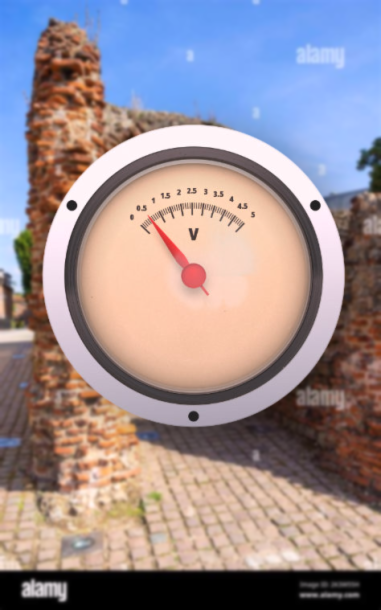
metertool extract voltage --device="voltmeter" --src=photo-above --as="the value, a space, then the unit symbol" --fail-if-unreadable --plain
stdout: 0.5 V
